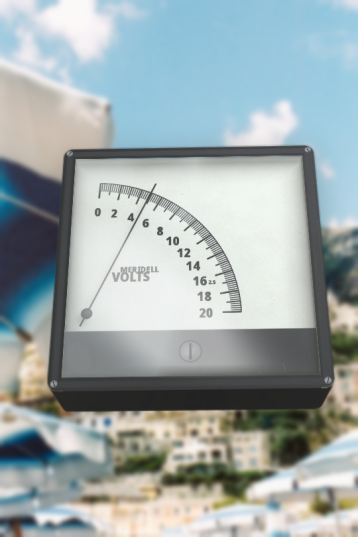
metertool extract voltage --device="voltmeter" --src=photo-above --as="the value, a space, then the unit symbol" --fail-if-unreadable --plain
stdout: 5 V
